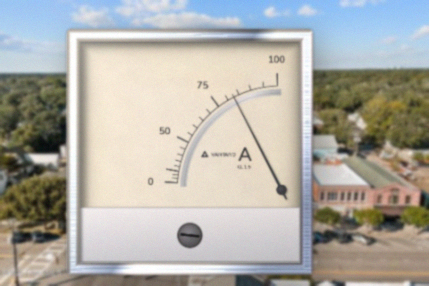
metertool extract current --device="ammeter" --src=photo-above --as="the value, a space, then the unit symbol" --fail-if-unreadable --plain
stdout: 82.5 A
